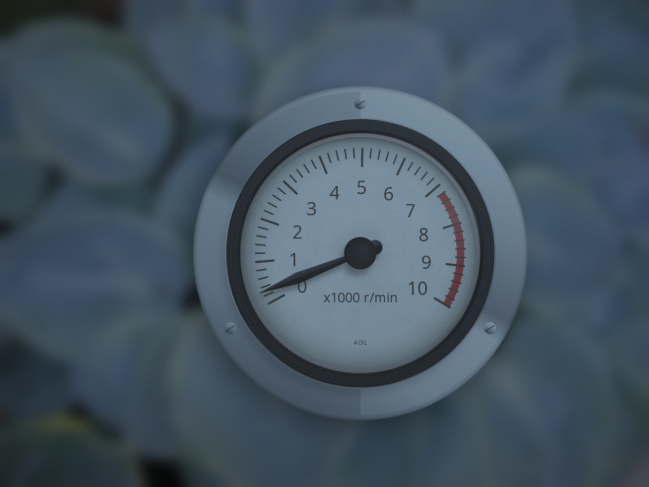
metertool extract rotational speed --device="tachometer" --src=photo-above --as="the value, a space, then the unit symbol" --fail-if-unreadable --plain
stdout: 300 rpm
